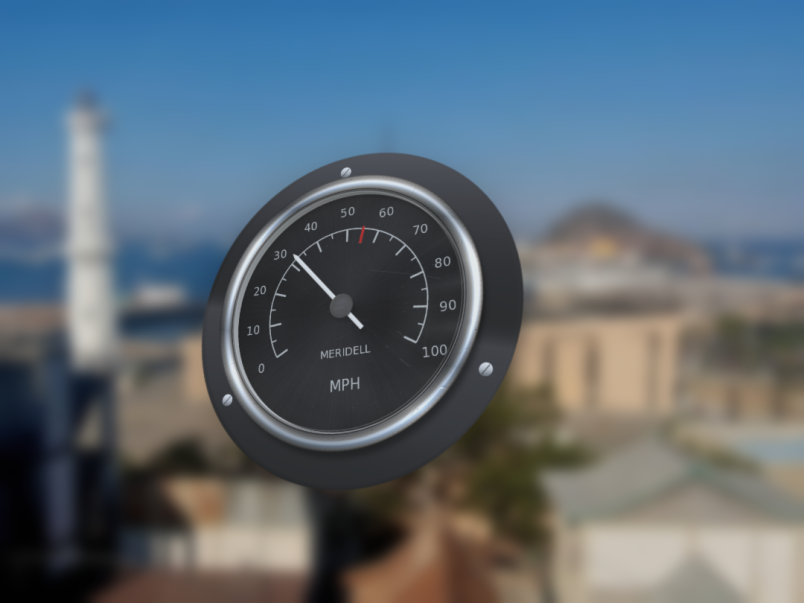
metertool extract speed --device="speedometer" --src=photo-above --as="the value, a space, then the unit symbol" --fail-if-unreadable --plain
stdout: 32.5 mph
